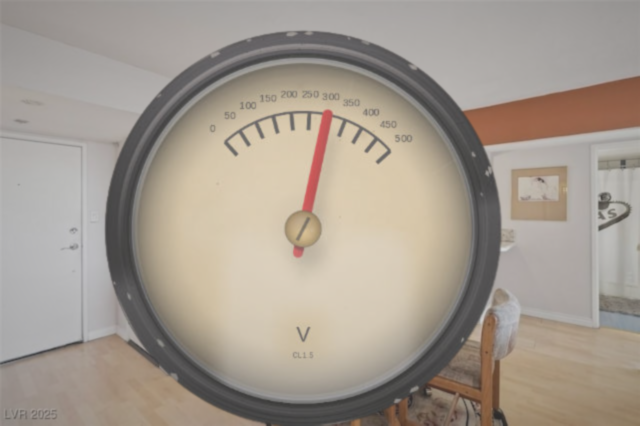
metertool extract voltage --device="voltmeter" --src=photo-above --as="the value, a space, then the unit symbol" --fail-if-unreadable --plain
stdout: 300 V
